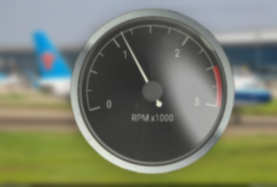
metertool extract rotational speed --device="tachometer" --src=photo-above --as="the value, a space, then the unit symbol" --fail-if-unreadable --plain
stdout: 1125 rpm
